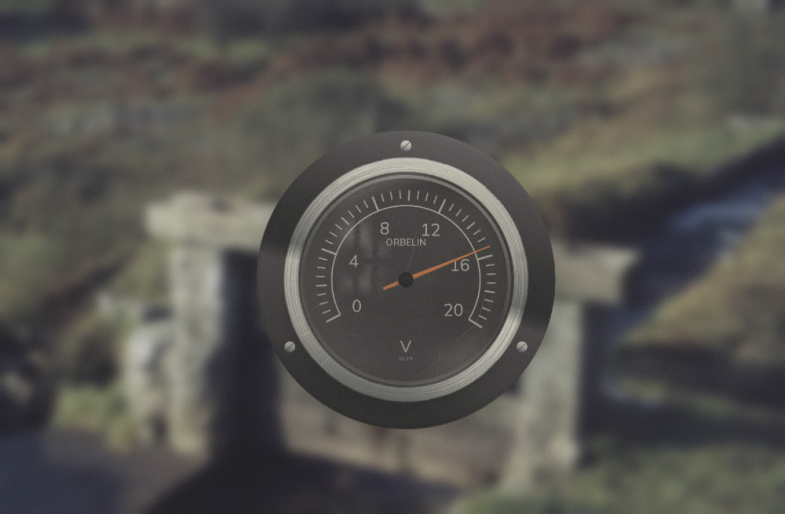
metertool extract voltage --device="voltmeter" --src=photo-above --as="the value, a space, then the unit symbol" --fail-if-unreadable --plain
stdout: 15.5 V
